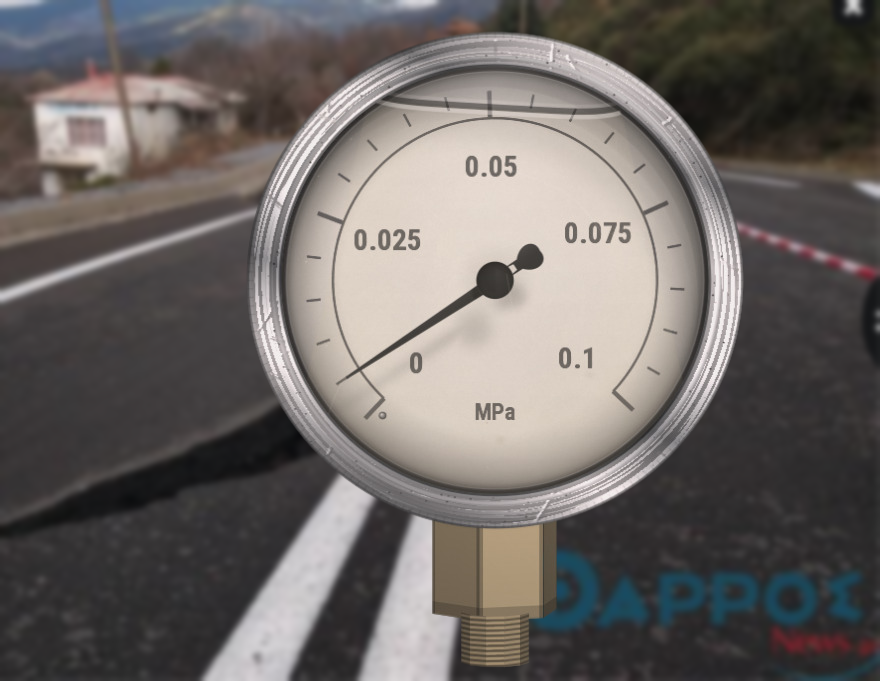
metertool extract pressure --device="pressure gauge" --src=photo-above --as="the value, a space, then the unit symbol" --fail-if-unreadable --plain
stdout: 0.005 MPa
